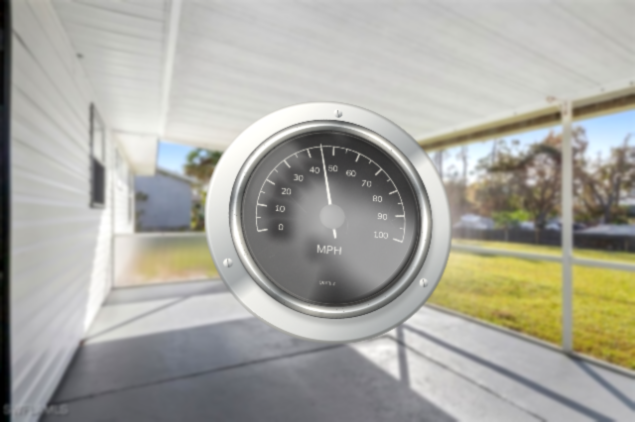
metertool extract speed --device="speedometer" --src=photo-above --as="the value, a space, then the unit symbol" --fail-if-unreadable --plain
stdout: 45 mph
